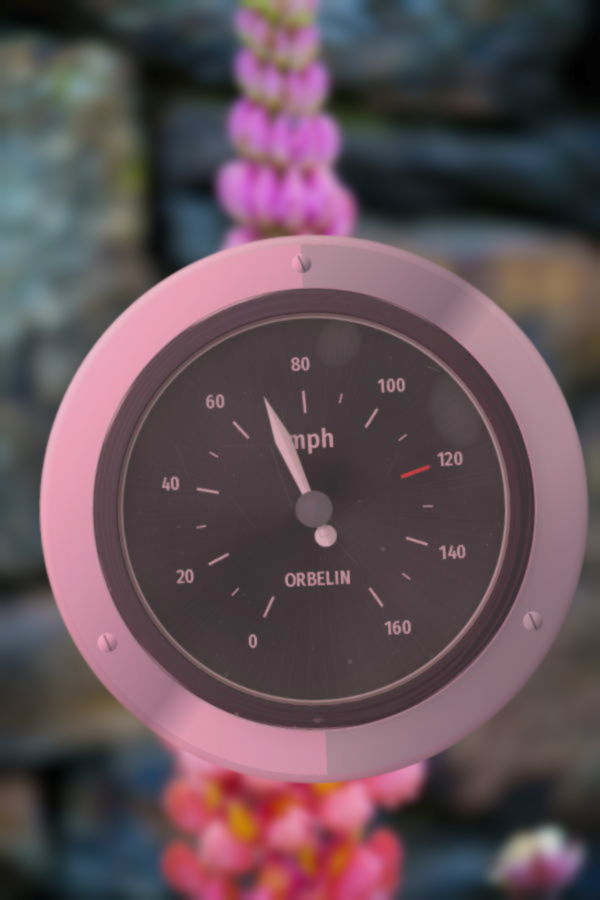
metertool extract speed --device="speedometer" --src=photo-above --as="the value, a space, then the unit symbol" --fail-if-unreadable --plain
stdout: 70 mph
